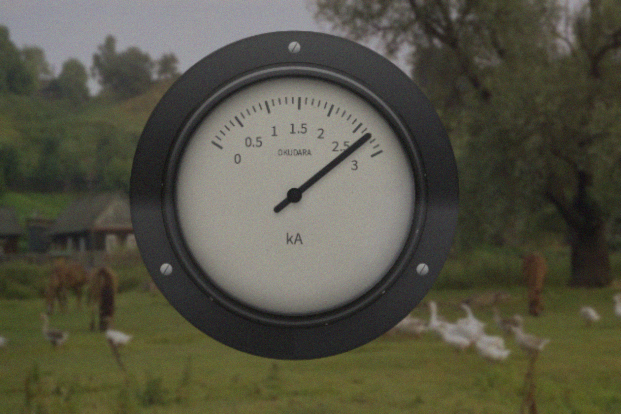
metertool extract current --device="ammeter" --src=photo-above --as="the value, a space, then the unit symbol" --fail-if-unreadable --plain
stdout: 2.7 kA
